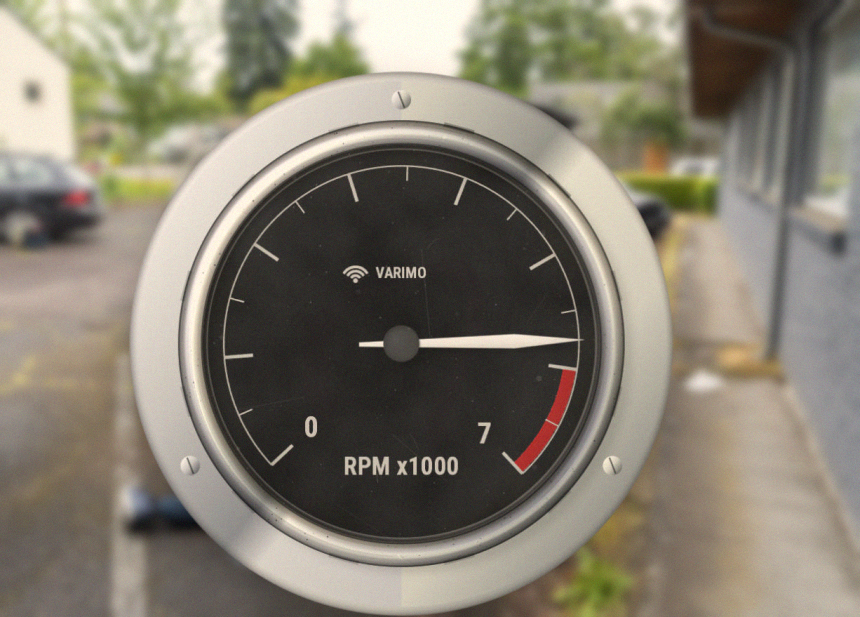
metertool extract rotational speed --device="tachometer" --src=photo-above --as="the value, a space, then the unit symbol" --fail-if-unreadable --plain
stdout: 5750 rpm
